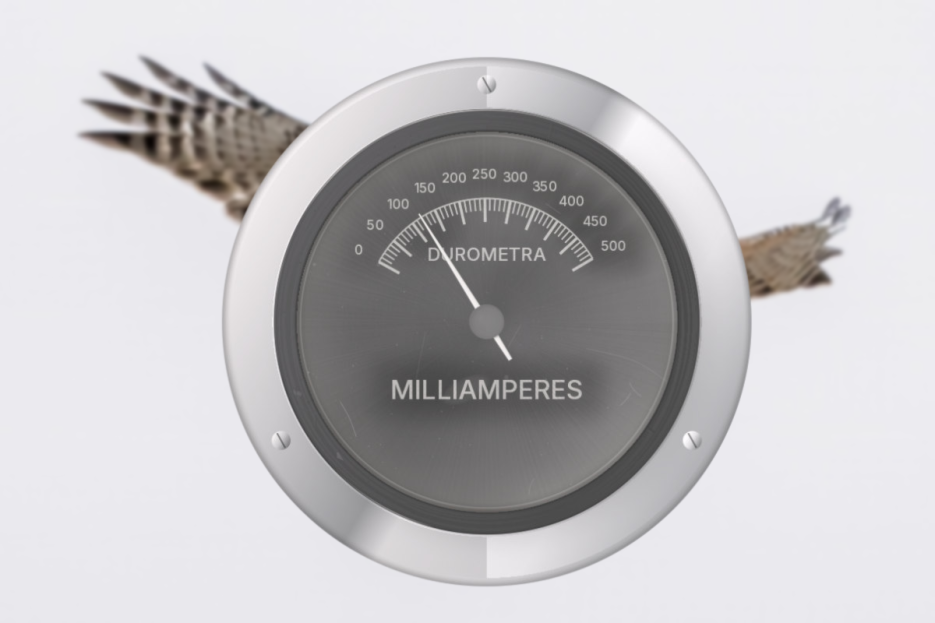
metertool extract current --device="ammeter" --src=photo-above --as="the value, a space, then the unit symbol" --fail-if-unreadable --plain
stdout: 120 mA
